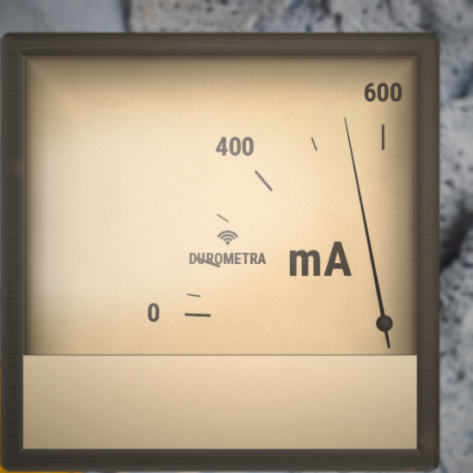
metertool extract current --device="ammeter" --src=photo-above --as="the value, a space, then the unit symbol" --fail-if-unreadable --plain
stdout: 550 mA
